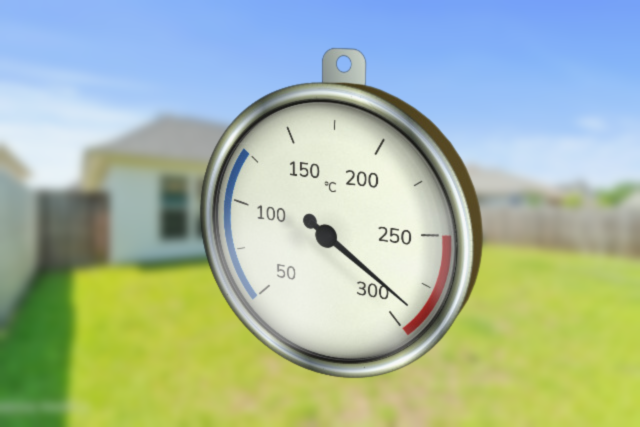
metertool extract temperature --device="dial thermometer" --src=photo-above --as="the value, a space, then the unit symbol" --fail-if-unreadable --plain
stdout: 287.5 °C
